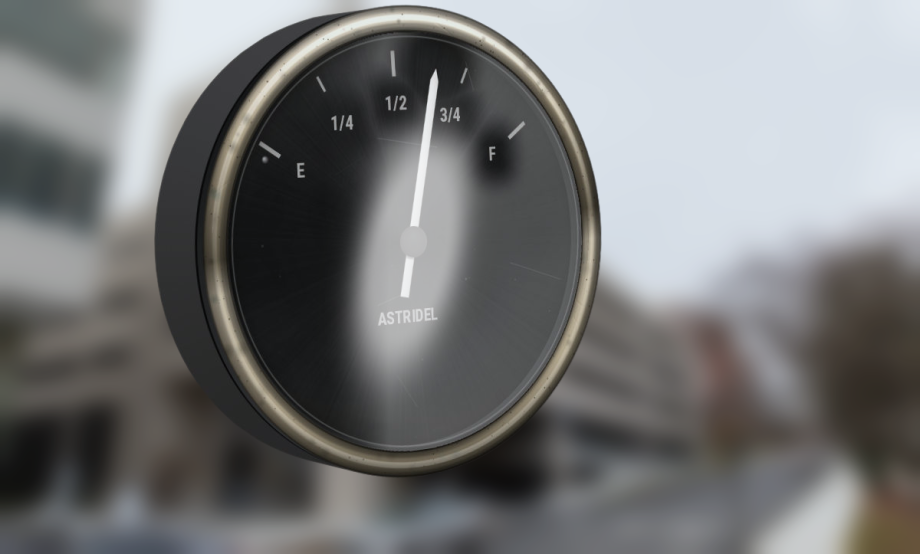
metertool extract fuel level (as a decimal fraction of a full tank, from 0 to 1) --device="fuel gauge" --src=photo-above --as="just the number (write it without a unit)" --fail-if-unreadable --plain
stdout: 0.625
